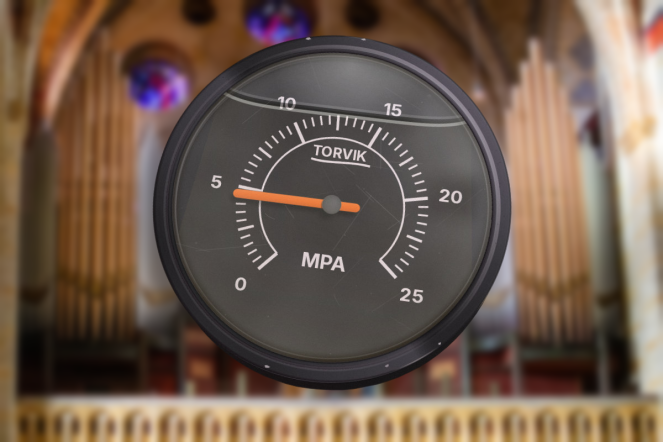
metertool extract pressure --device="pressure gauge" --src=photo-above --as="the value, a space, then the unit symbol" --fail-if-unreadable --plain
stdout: 4.5 MPa
